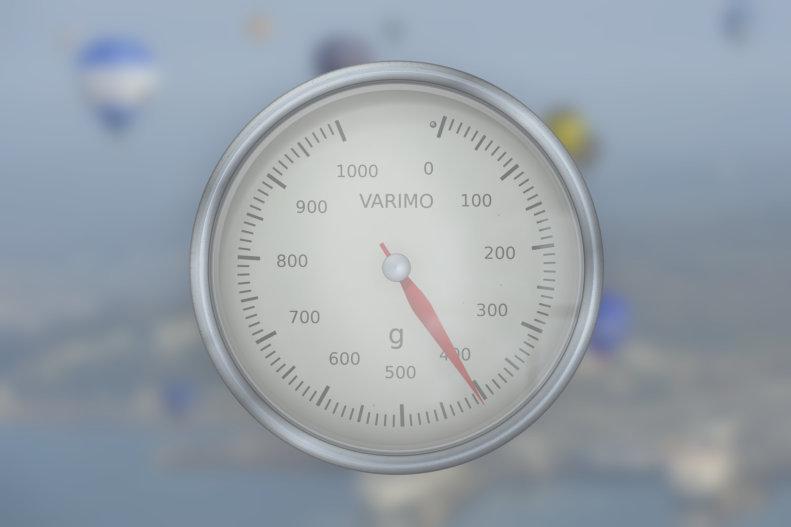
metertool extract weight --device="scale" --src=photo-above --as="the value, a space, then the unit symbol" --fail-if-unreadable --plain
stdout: 405 g
